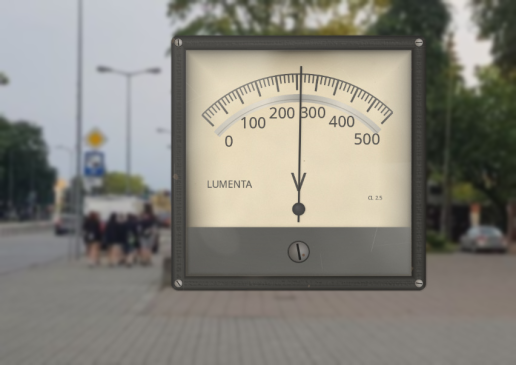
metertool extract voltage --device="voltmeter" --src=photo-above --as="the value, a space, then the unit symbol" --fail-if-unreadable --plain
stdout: 260 V
